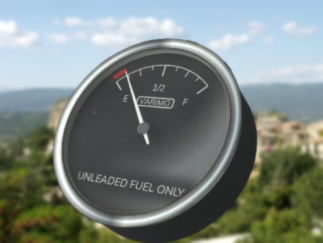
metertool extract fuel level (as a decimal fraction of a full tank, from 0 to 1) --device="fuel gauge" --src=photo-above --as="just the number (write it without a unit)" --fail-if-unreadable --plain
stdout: 0.125
